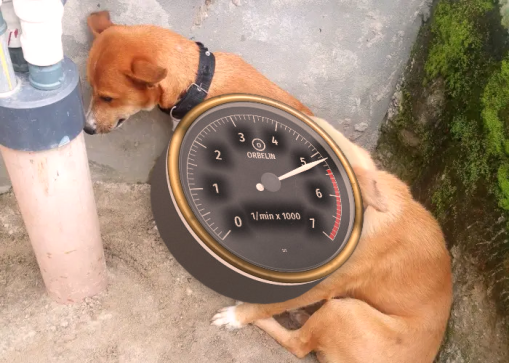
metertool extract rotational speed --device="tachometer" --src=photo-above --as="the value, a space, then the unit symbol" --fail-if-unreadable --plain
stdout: 5200 rpm
